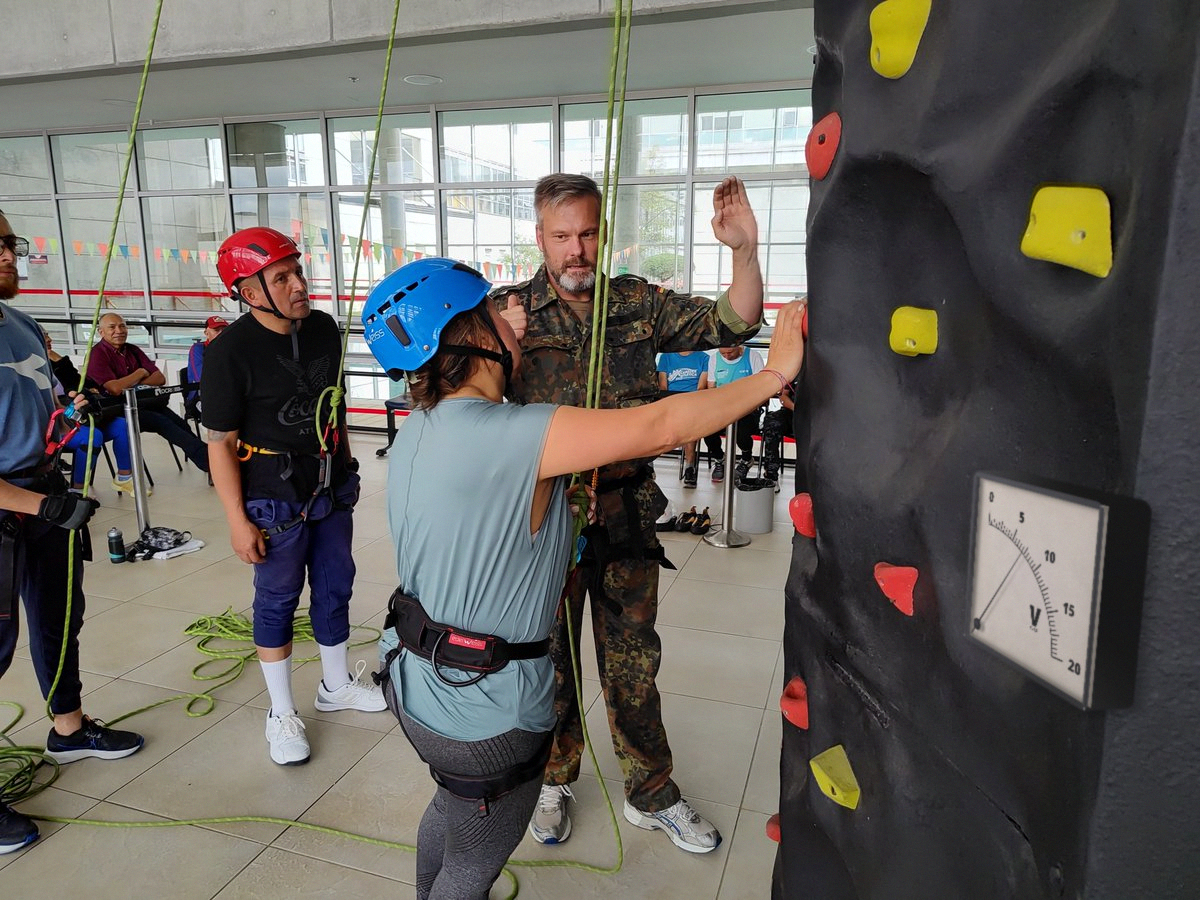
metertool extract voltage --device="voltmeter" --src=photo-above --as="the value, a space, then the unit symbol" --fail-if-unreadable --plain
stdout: 7.5 V
